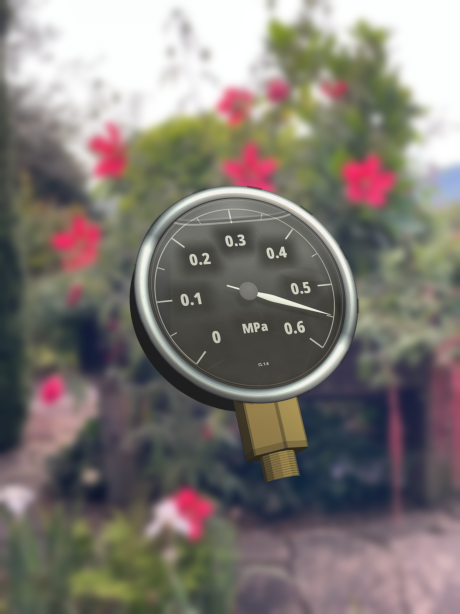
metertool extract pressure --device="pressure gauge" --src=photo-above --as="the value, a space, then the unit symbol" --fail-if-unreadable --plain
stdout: 0.55 MPa
